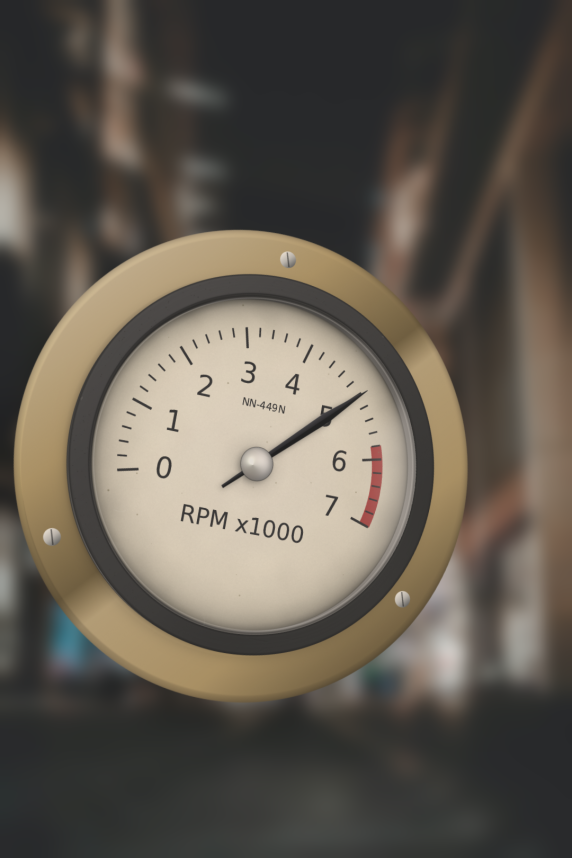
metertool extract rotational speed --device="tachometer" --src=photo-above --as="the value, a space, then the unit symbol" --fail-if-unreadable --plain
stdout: 5000 rpm
